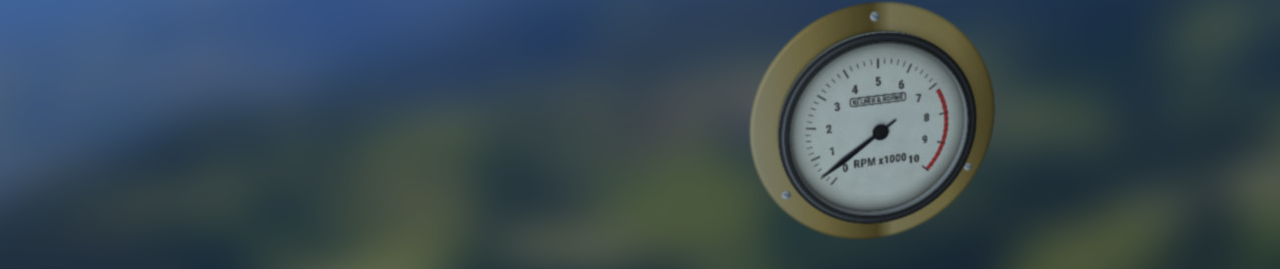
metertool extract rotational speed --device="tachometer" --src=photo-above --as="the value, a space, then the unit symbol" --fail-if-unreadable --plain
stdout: 400 rpm
